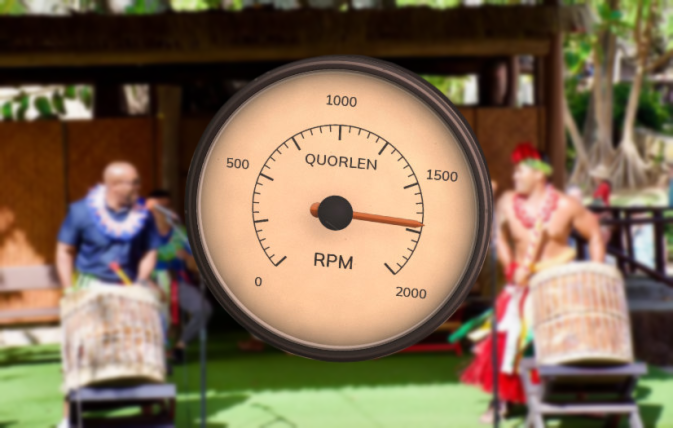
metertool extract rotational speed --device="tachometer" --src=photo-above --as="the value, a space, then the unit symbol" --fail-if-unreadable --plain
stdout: 1700 rpm
